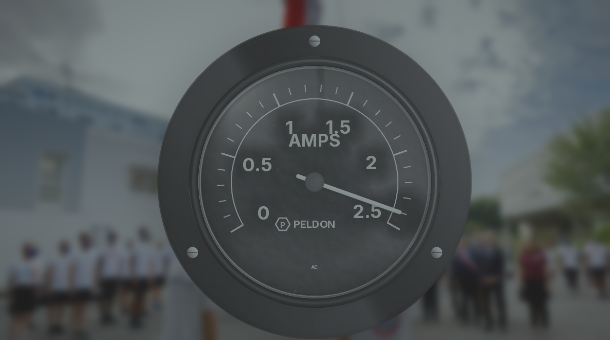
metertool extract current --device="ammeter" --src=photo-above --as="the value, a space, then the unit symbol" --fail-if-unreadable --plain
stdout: 2.4 A
